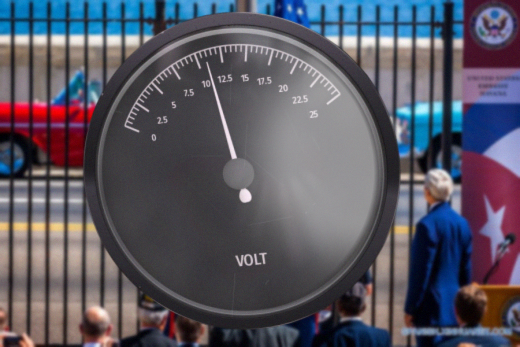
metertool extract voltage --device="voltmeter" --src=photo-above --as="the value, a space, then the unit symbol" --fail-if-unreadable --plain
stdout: 11 V
